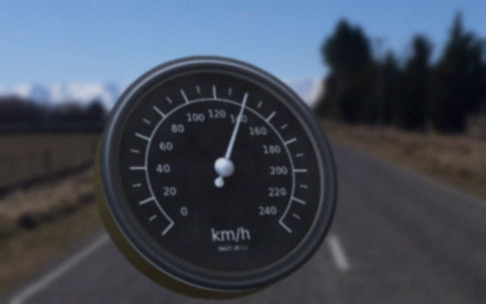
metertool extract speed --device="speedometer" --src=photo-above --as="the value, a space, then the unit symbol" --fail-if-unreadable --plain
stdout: 140 km/h
